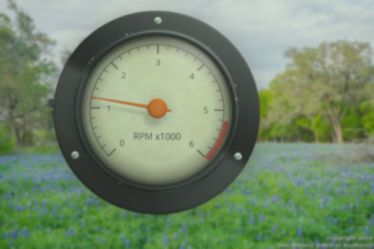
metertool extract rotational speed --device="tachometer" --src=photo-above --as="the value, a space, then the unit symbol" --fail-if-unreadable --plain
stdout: 1200 rpm
